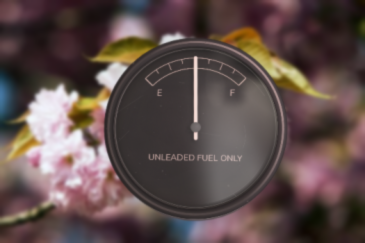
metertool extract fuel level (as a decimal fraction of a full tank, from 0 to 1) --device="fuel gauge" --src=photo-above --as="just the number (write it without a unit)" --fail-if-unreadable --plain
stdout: 0.5
